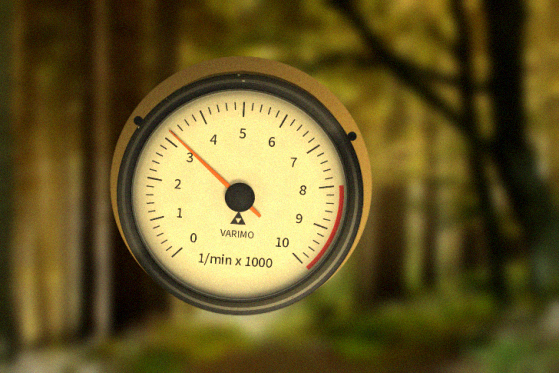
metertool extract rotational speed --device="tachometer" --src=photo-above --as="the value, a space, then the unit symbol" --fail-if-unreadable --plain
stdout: 3200 rpm
